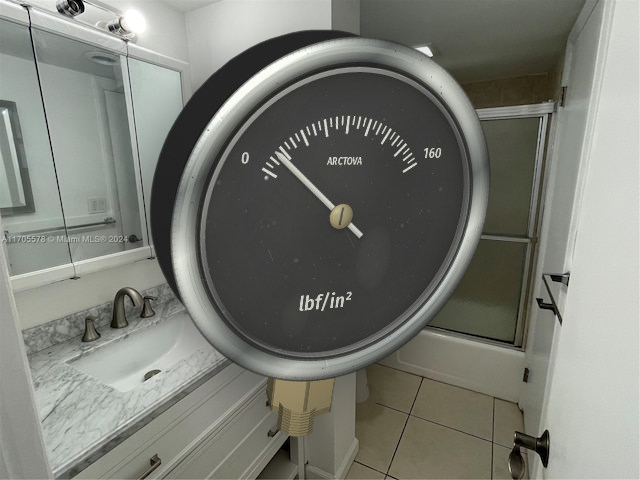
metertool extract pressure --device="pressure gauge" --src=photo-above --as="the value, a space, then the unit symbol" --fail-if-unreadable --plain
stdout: 15 psi
